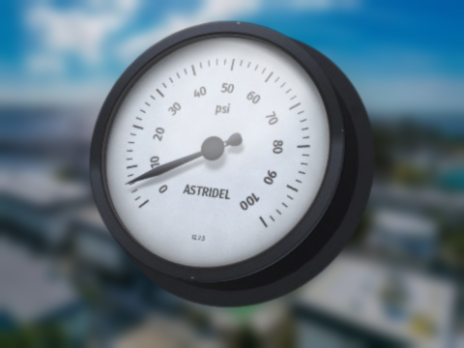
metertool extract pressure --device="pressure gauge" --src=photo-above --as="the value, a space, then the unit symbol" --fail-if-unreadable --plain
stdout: 6 psi
